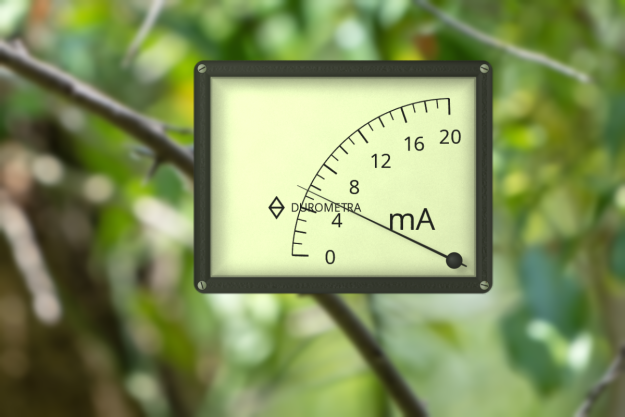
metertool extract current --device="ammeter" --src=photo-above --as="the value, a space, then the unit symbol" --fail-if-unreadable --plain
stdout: 5.5 mA
